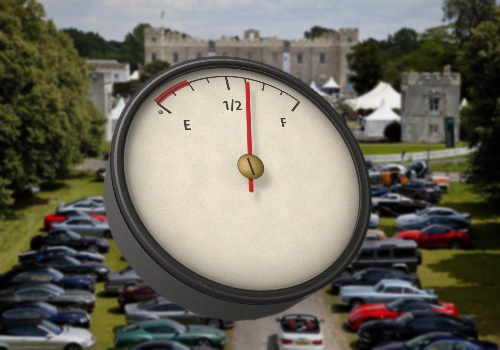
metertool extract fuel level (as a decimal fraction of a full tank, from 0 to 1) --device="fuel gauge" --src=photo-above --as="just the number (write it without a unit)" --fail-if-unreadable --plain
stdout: 0.625
